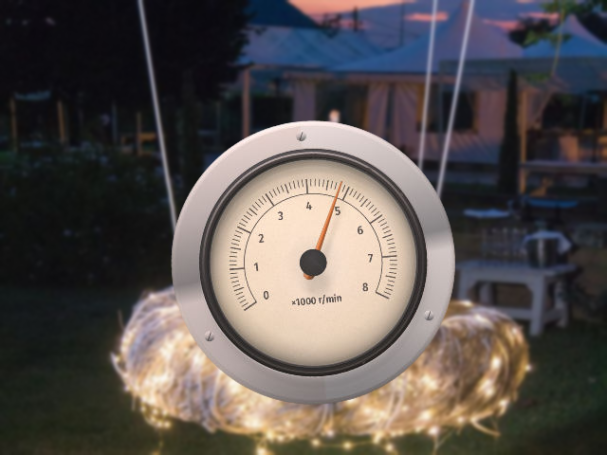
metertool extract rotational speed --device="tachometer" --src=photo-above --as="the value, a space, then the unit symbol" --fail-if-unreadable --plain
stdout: 4800 rpm
